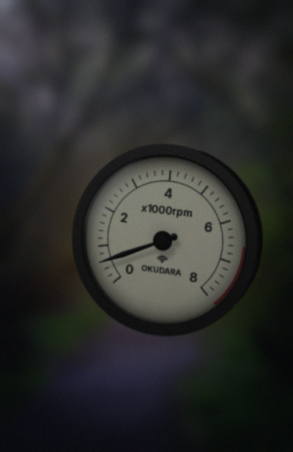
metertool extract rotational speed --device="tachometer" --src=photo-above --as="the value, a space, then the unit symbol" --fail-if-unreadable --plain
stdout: 600 rpm
